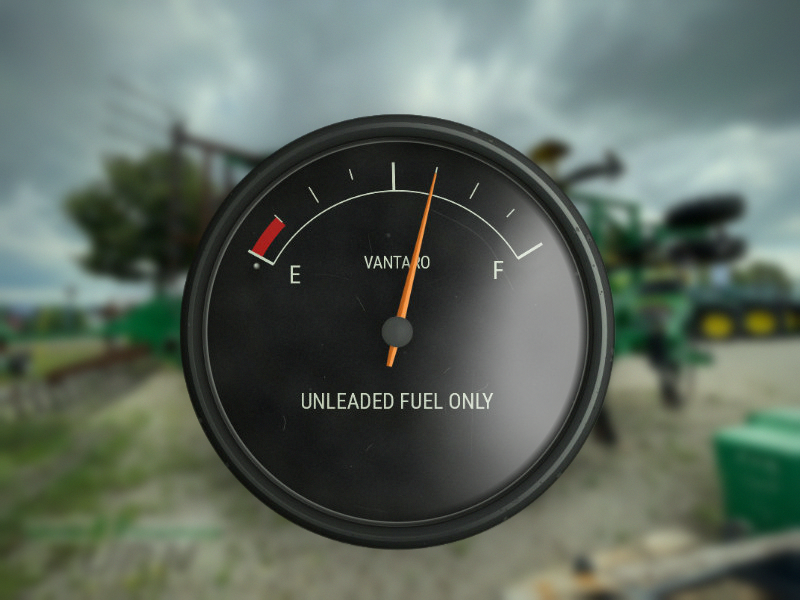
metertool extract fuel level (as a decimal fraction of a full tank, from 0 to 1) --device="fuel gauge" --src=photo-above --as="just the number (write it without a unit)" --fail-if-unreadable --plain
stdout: 0.625
